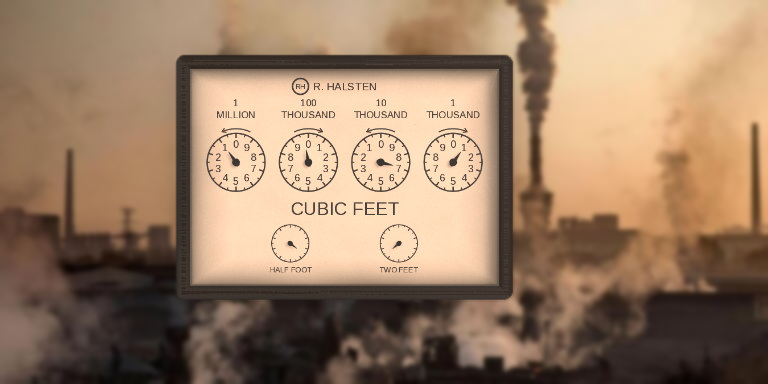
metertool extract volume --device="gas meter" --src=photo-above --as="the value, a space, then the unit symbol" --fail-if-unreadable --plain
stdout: 97100 ft³
